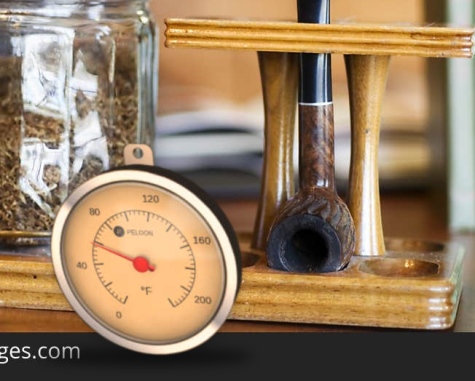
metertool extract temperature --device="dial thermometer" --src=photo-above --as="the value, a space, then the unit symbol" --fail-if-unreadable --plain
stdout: 60 °F
